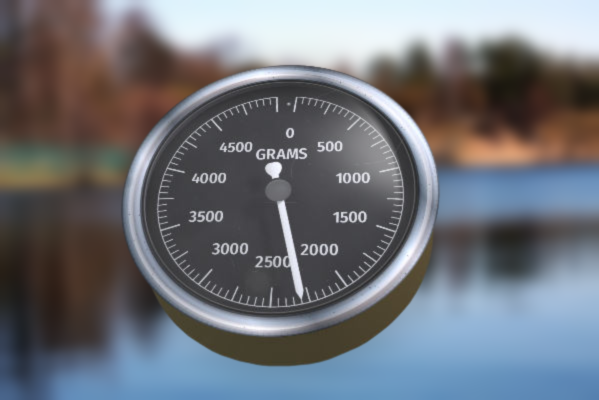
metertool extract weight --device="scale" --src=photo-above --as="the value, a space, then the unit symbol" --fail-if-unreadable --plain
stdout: 2300 g
